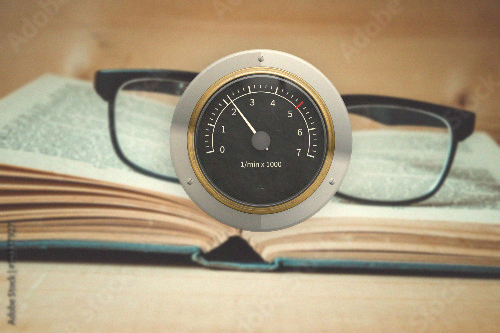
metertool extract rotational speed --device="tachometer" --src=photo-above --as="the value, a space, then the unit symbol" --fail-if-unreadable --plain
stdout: 2200 rpm
